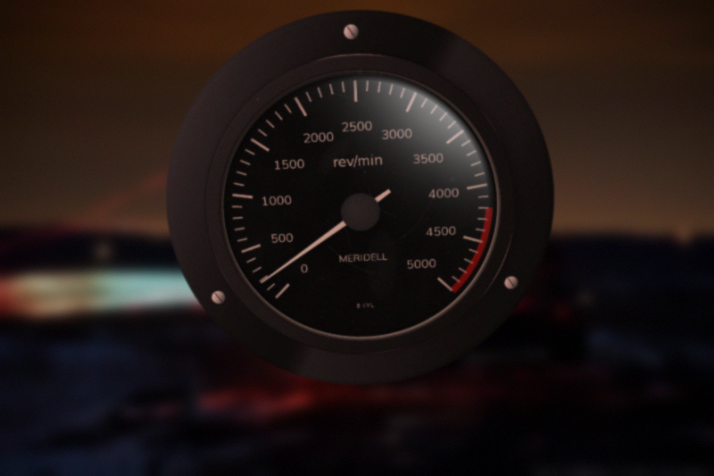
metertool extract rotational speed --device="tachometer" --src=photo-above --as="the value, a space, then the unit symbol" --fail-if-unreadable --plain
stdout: 200 rpm
